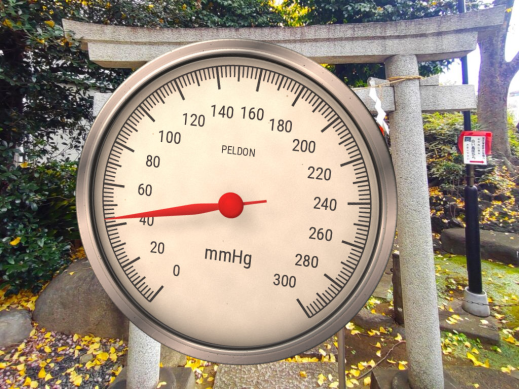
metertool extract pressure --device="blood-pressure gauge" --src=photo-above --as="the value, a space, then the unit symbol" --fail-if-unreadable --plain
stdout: 44 mmHg
